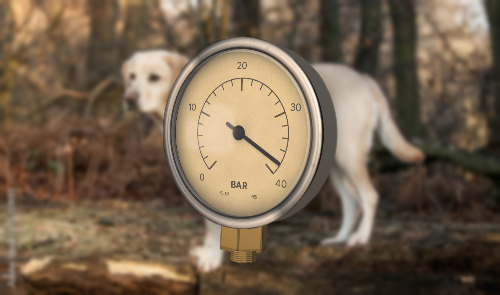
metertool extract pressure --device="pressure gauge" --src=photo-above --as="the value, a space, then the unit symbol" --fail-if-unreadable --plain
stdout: 38 bar
